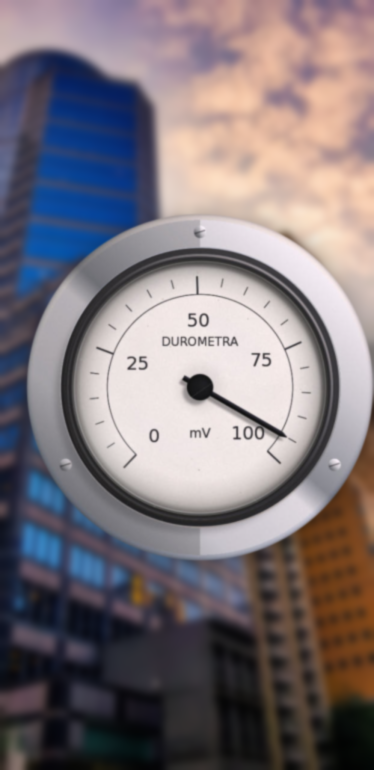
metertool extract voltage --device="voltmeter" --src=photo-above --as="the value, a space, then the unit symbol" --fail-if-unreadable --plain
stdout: 95 mV
